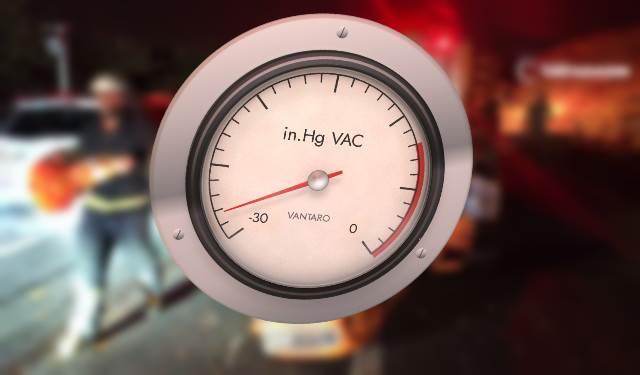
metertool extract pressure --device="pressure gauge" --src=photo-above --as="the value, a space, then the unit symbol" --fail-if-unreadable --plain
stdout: -28 inHg
